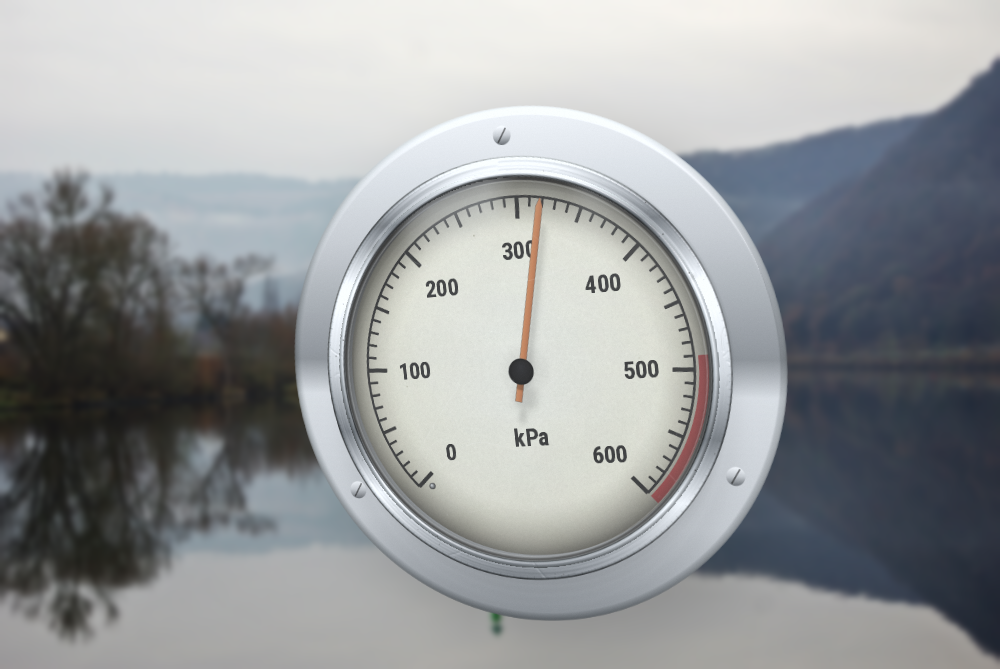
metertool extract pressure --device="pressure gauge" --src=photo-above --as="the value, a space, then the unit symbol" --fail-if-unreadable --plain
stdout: 320 kPa
